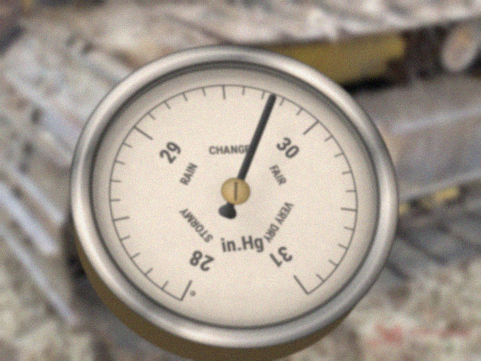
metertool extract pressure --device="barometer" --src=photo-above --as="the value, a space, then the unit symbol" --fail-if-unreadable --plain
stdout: 29.75 inHg
